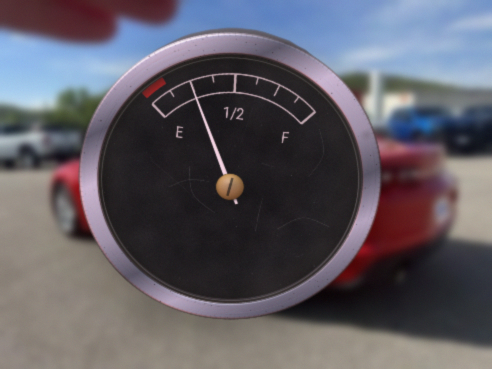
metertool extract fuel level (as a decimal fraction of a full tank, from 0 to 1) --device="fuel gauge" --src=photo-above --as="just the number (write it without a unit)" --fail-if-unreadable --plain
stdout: 0.25
